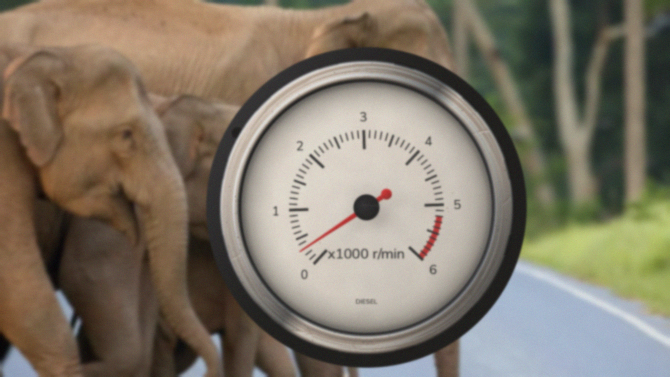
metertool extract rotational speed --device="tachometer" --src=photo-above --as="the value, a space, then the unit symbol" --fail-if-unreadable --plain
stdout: 300 rpm
